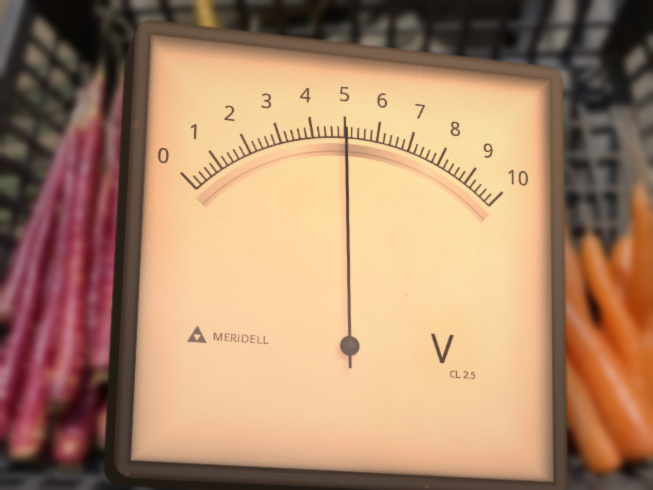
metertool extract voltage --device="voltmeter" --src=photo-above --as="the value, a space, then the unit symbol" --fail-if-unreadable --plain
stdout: 5 V
